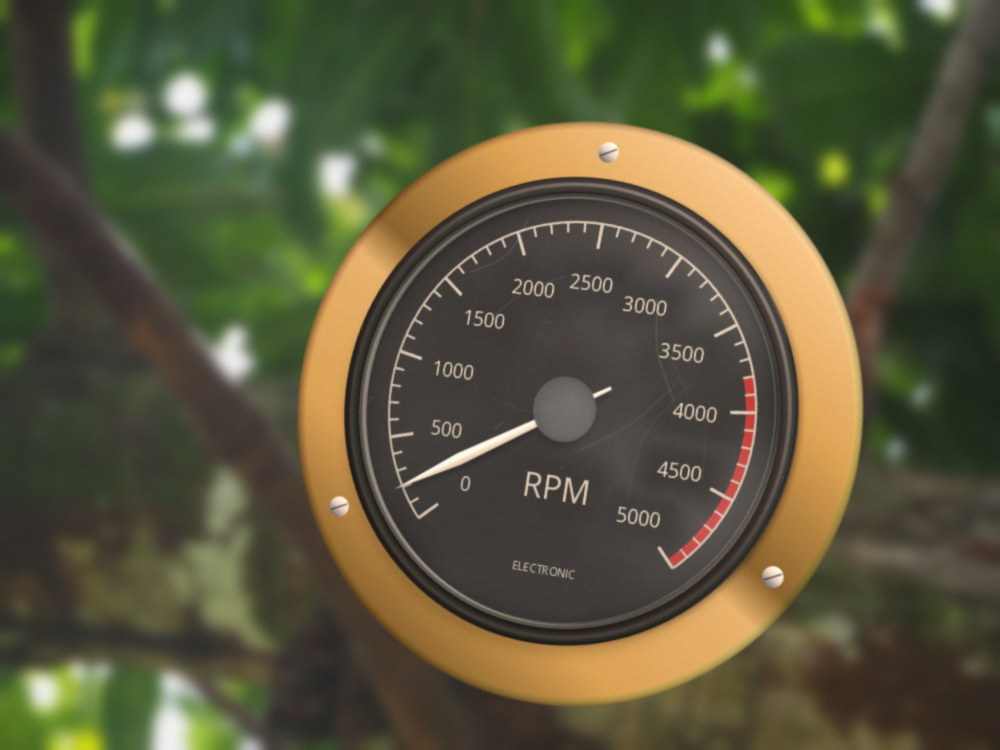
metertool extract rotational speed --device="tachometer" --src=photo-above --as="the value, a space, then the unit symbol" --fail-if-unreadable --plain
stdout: 200 rpm
